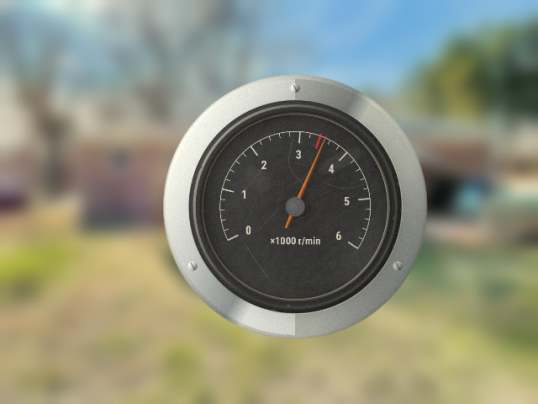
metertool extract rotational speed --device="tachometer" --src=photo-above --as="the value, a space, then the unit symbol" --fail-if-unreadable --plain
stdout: 3500 rpm
